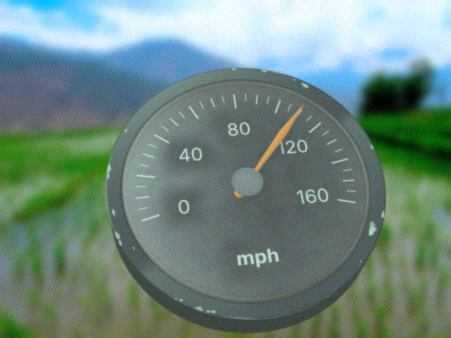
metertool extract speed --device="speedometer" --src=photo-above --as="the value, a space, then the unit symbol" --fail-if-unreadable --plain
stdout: 110 mph
